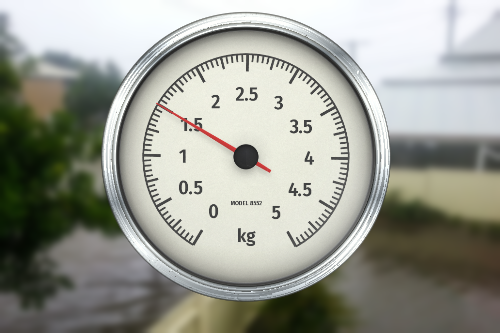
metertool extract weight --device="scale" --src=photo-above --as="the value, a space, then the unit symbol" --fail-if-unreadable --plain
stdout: 1.5 kg
